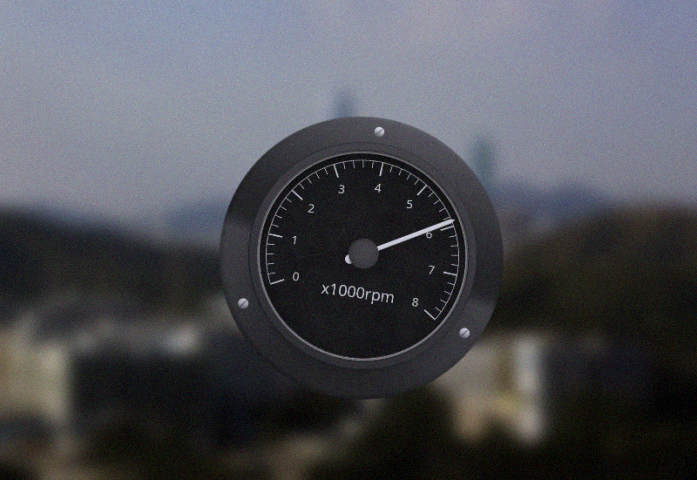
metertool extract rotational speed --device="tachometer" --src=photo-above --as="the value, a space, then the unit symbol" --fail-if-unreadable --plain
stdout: 5900 rpm
